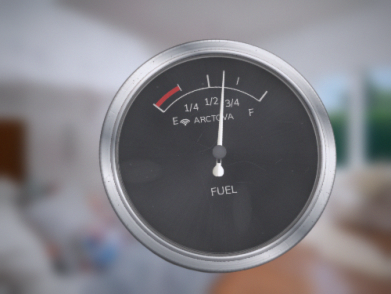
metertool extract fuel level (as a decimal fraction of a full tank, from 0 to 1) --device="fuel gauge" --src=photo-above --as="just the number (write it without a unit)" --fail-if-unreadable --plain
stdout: 0.625
